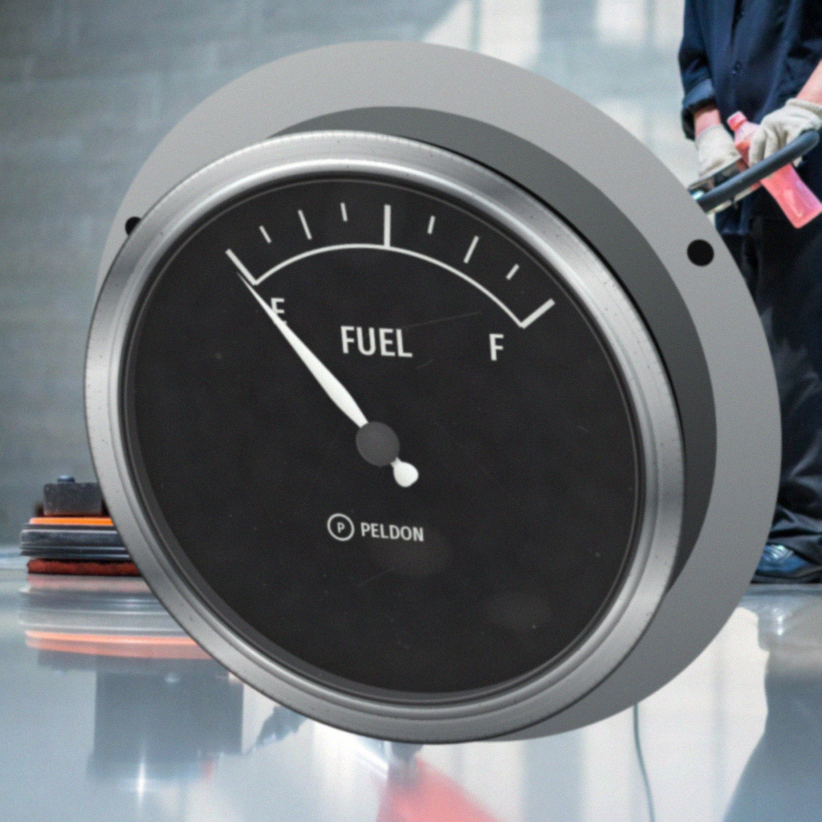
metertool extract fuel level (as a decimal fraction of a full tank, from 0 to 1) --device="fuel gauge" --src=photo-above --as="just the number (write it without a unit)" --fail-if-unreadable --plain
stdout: 0
